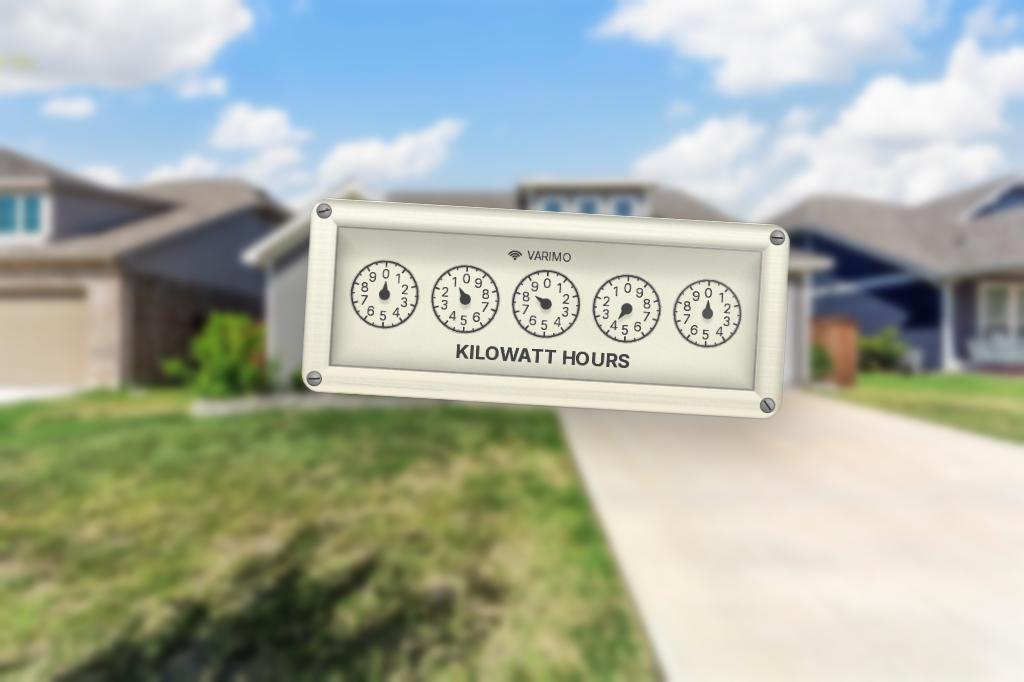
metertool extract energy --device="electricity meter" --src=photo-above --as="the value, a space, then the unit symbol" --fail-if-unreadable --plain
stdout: 840 kWh
